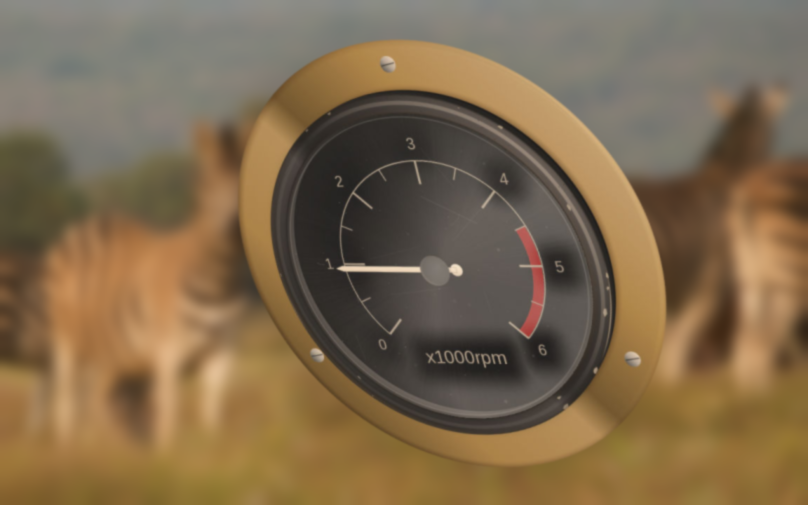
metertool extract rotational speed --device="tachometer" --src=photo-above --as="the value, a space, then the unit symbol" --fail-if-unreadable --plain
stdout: 1000 rpm
